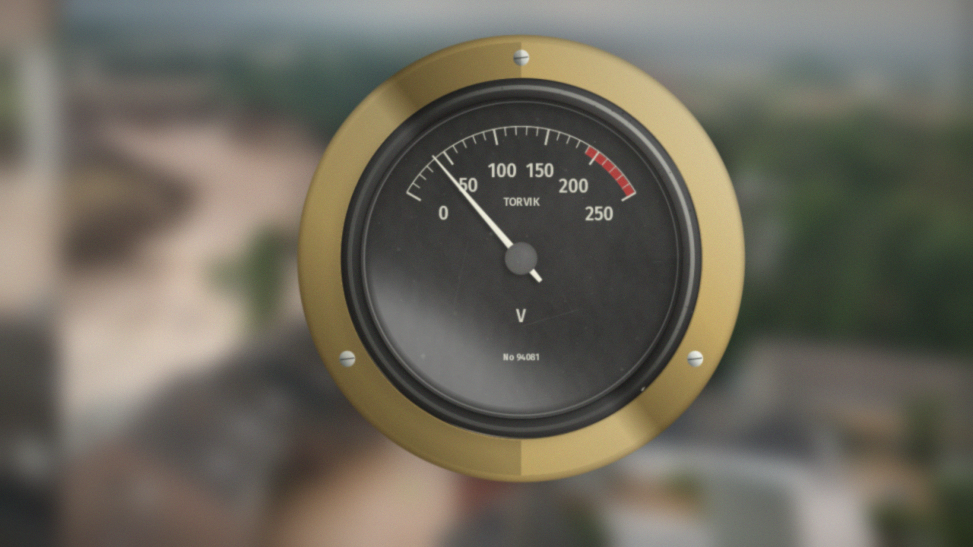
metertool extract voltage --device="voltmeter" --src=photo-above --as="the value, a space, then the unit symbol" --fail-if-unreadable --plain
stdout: 40 V
